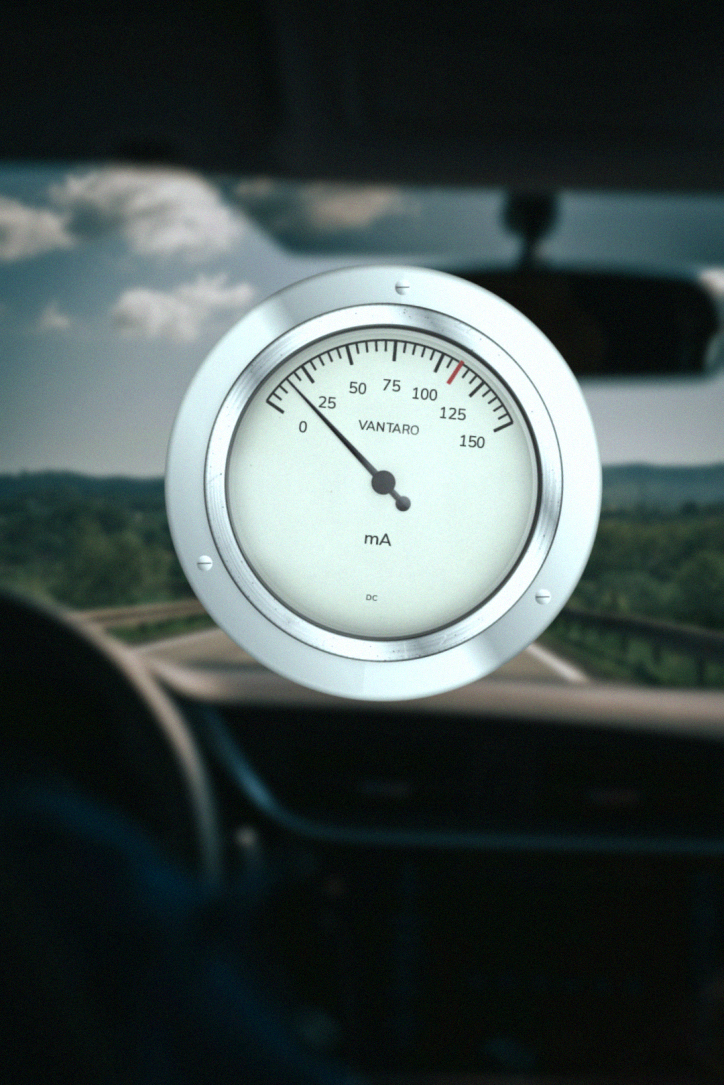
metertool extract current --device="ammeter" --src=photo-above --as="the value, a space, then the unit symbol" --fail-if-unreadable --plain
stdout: 15 mA
